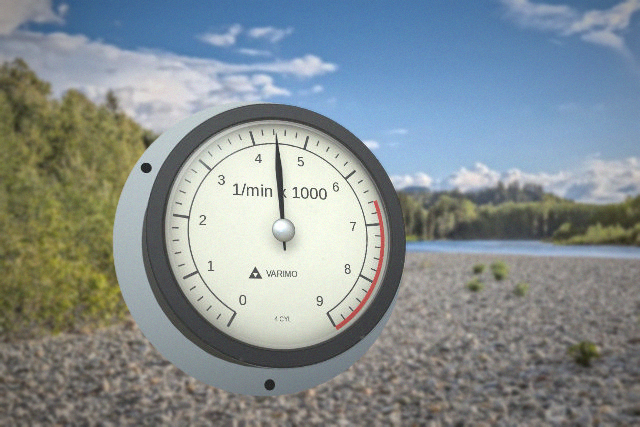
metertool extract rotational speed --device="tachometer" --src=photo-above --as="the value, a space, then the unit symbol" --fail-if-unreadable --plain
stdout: 4400 rpm
